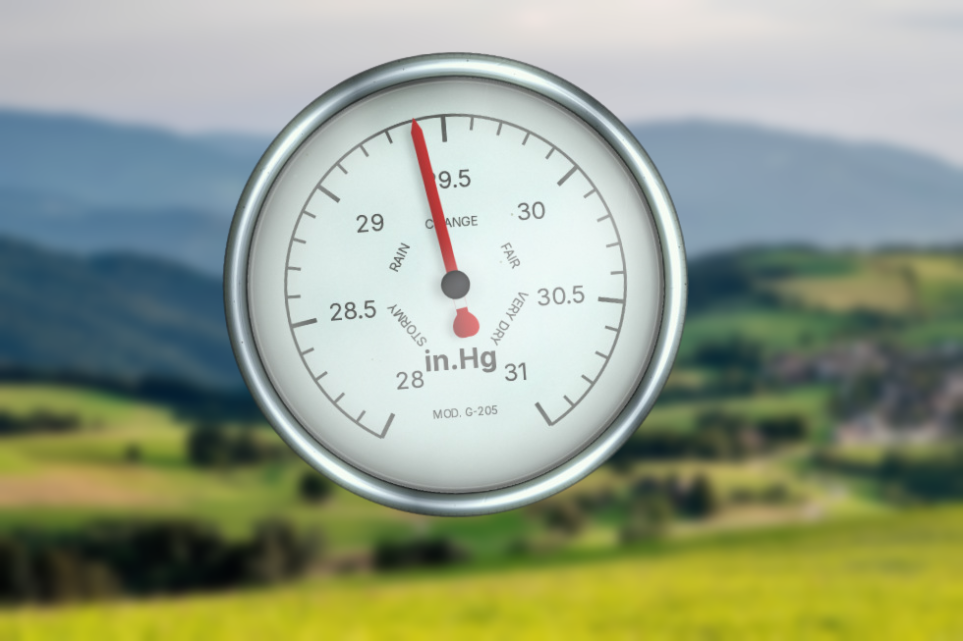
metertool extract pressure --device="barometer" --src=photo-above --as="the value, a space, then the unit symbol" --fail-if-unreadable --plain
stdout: 29.4 inHg
